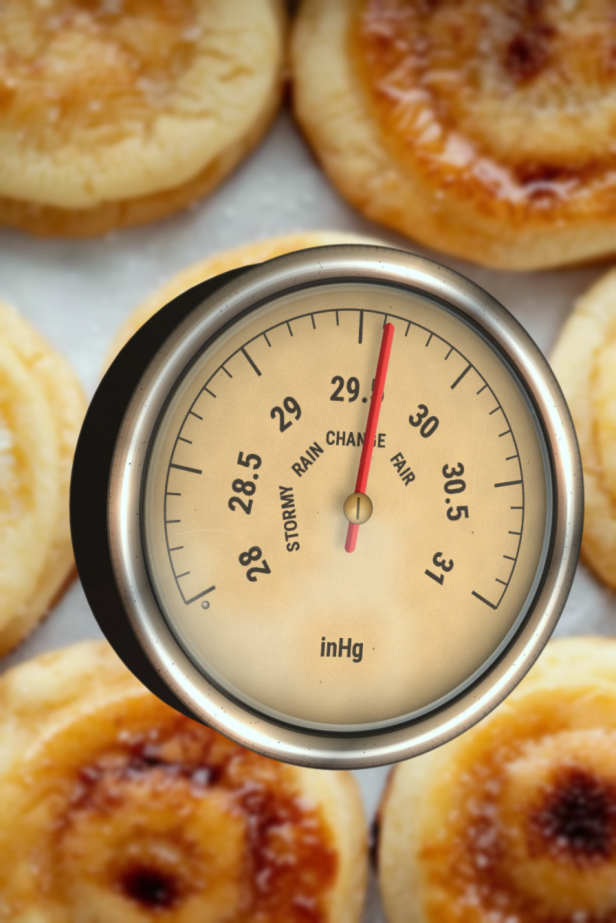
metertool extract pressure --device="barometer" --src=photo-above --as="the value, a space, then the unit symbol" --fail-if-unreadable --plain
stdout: 29.6 inHg
